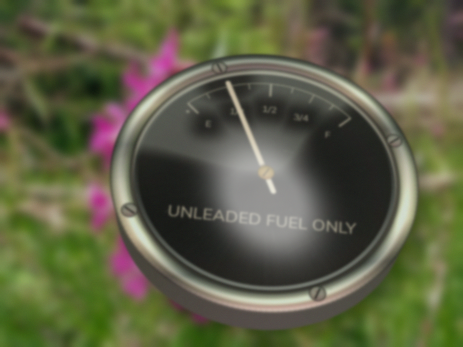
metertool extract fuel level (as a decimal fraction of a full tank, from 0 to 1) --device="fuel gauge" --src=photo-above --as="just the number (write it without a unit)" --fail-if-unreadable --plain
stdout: 0.25
